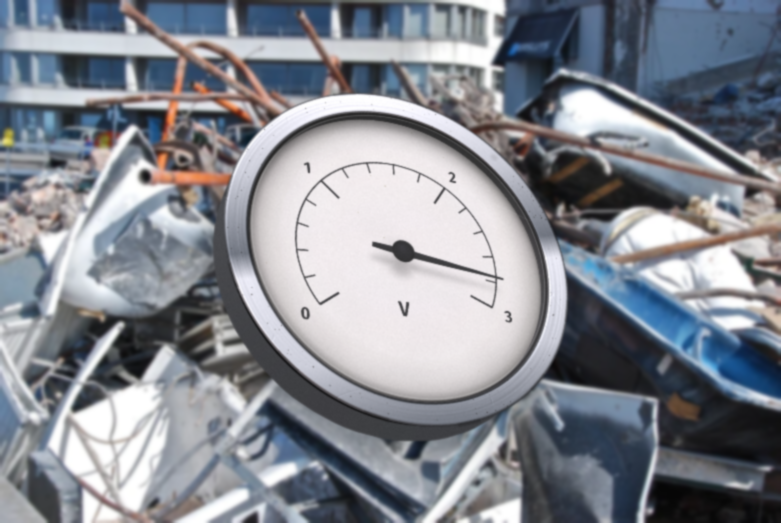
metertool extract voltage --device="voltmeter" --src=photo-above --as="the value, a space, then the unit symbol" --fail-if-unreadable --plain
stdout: 2.8 V
